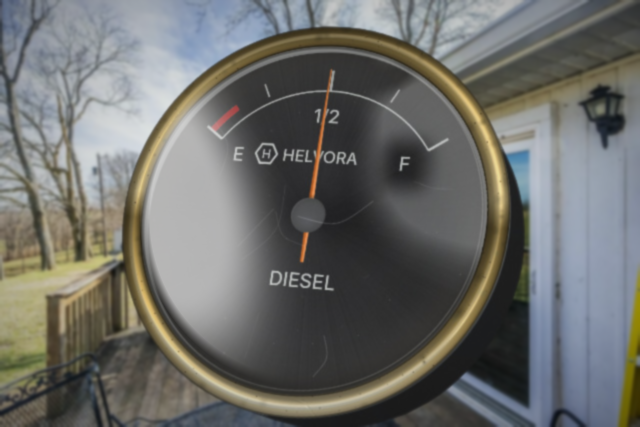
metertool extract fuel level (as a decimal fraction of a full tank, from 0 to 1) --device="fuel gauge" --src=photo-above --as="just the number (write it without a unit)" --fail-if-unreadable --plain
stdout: 0.5
